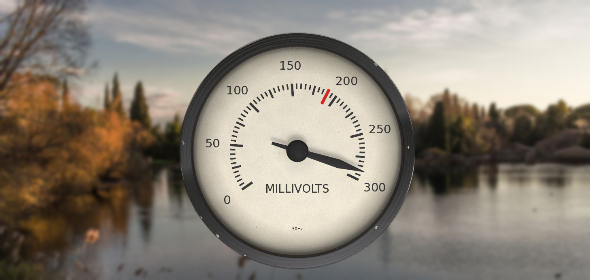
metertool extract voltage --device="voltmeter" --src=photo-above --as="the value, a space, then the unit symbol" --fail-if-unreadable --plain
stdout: 290 mV
